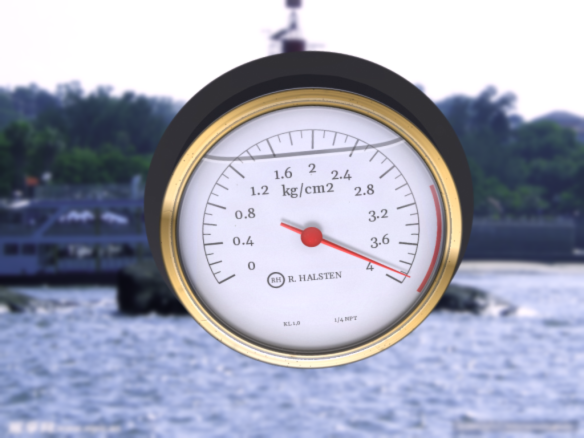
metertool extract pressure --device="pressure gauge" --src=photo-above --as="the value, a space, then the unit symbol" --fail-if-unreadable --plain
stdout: 3.9 kg/cm²
